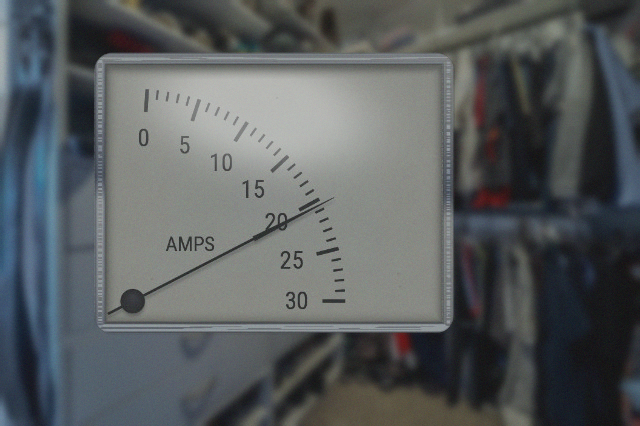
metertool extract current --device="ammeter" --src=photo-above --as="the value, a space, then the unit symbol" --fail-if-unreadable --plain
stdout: 20.5 A
